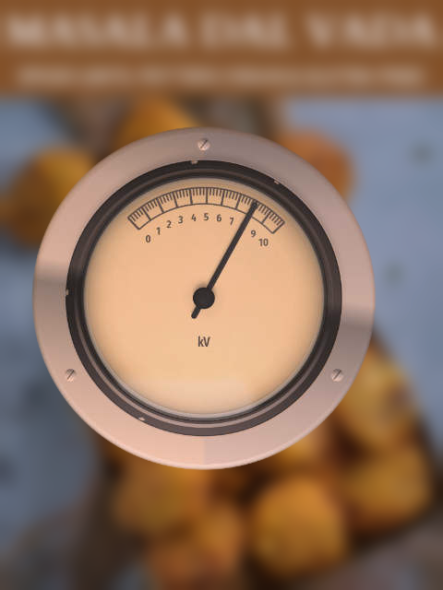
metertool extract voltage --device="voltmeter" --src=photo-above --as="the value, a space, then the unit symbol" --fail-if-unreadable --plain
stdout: 8 kV
